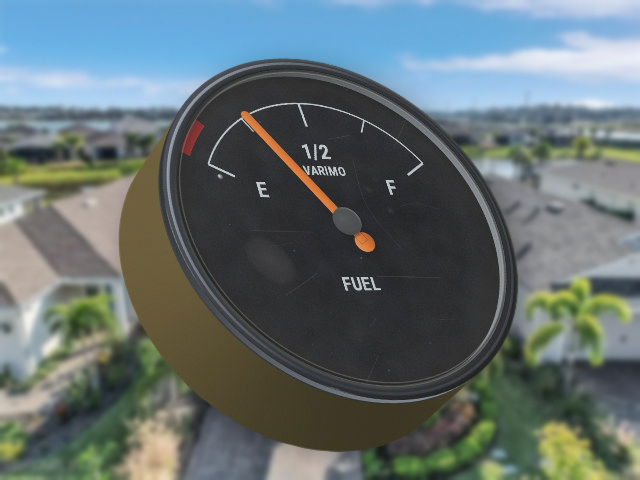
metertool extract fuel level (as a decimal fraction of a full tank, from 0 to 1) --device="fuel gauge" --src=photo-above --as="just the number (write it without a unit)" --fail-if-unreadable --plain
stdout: 0.25
